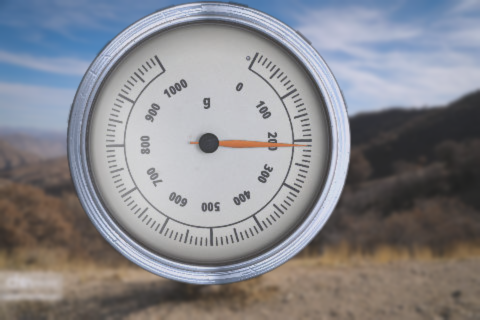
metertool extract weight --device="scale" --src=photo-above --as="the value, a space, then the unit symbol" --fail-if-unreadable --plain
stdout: 210 g
